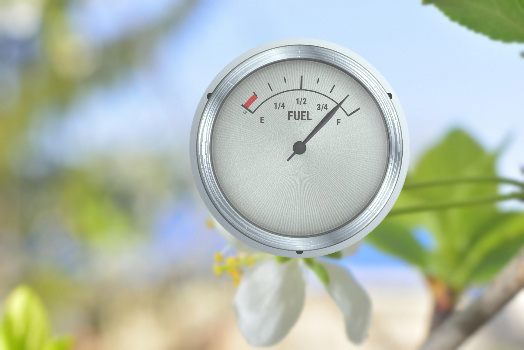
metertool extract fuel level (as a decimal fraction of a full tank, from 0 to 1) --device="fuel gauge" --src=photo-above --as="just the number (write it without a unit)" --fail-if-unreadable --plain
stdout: 0.875
